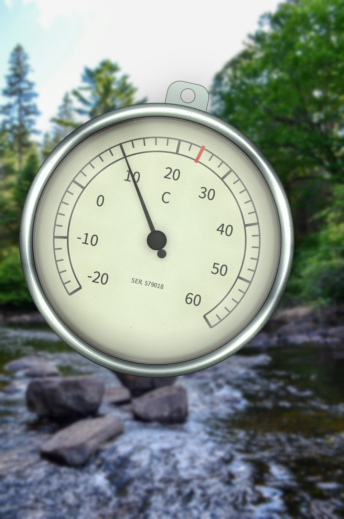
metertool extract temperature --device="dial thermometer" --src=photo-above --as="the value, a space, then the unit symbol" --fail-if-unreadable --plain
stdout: 10 °C
